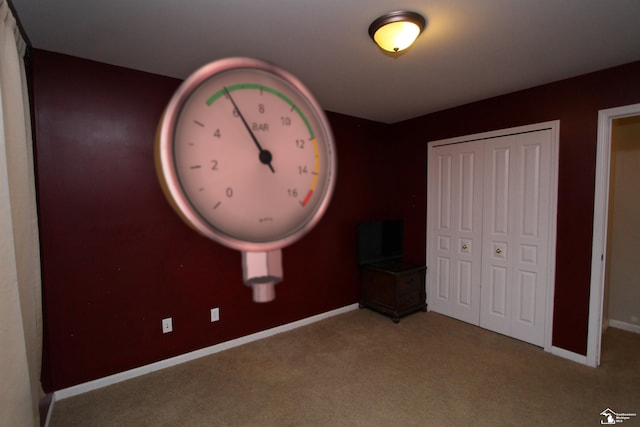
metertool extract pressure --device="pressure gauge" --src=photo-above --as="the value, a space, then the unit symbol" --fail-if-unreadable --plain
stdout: 6 bar
